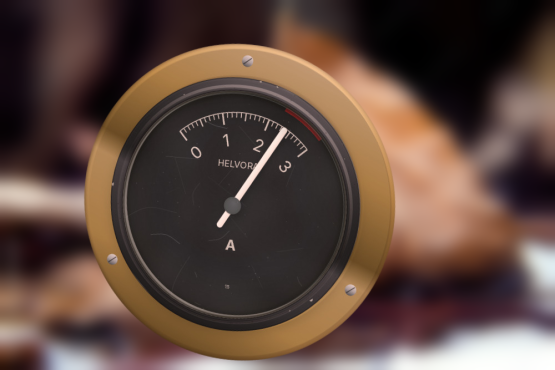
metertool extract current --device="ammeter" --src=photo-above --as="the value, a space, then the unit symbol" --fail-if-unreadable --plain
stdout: 2.4 A
